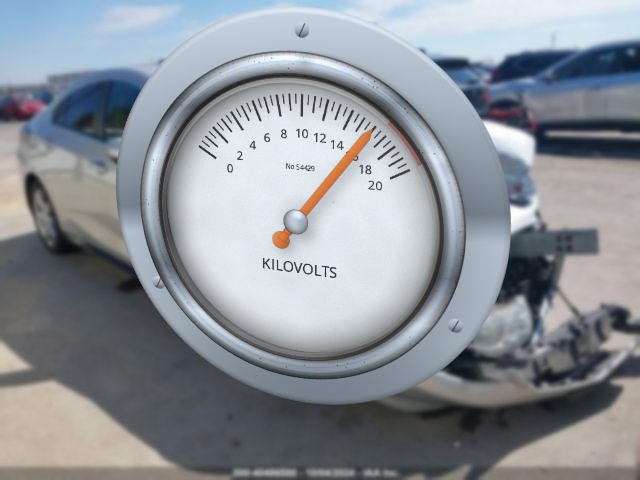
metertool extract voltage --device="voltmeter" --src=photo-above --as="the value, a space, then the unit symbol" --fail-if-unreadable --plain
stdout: 16 kV
